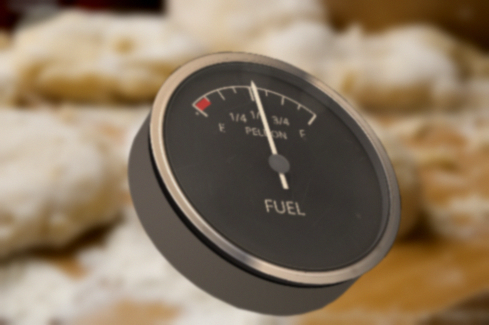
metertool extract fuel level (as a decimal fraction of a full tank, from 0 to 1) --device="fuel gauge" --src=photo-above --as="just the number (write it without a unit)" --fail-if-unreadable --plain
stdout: 0.5
